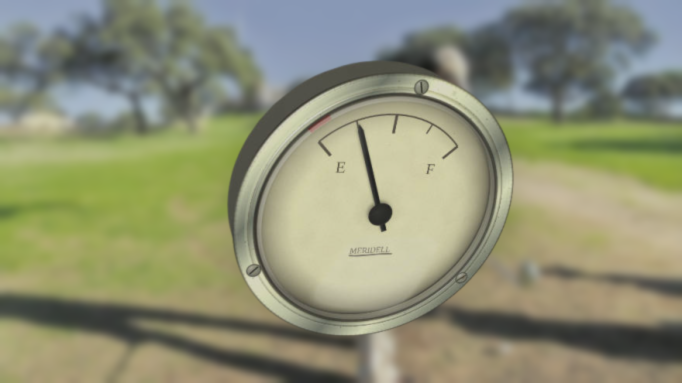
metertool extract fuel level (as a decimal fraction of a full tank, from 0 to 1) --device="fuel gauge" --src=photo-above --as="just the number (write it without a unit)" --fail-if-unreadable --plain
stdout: 0.25
